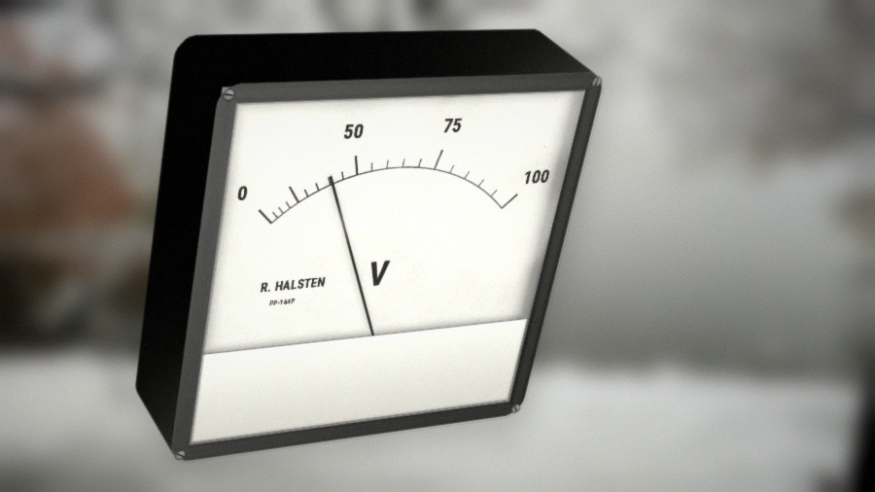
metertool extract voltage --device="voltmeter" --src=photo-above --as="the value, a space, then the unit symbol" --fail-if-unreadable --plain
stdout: 40 V
